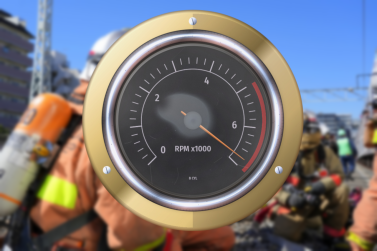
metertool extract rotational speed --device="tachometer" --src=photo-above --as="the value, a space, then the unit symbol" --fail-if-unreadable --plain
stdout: 6800 rpm
